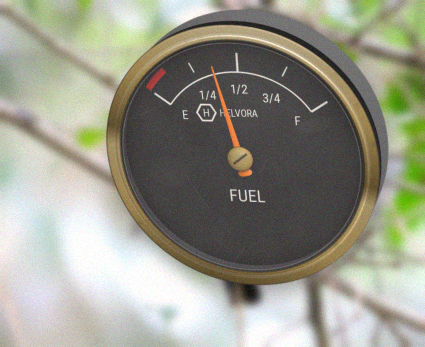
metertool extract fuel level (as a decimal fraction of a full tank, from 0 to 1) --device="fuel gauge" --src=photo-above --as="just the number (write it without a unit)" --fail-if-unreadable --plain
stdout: 0.375
